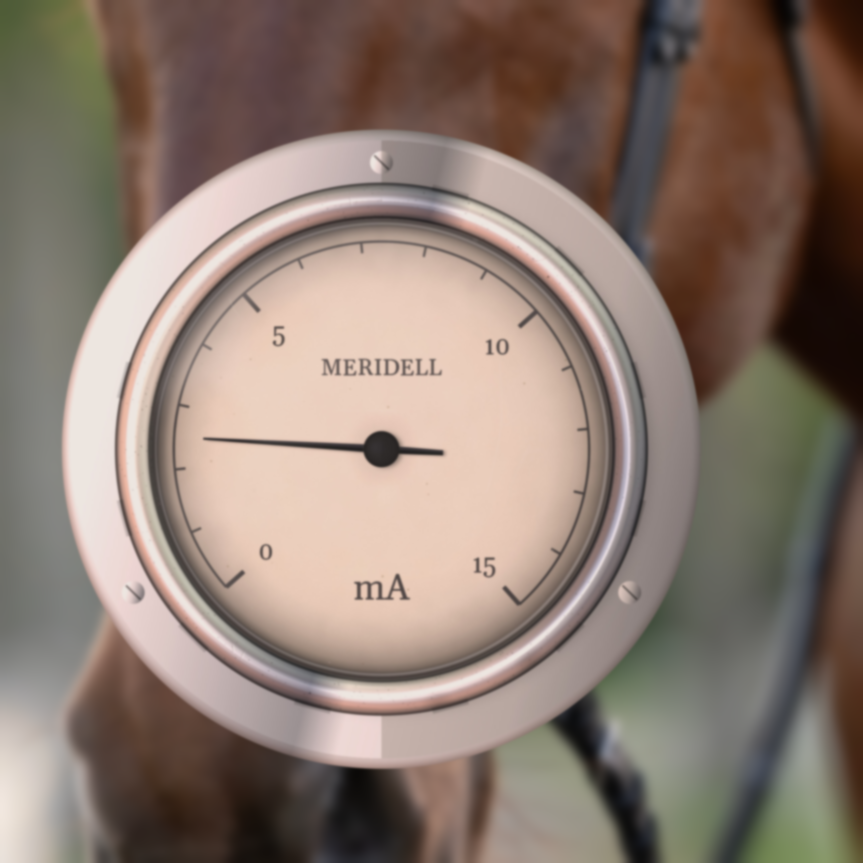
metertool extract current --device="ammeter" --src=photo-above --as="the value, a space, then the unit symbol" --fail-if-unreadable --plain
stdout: 2.5 mA
